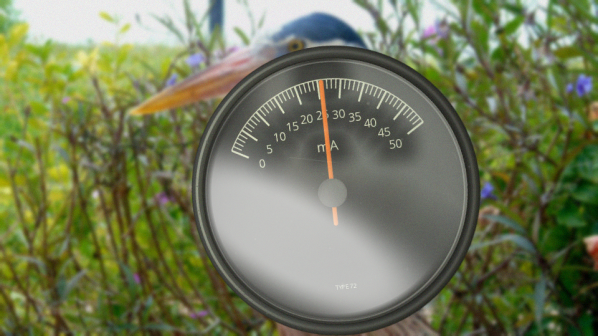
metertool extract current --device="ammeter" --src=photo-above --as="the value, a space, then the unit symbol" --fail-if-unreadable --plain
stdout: 26 mA
